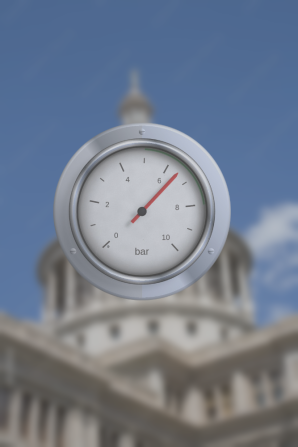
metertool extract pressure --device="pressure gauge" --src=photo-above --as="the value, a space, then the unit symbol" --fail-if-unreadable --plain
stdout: 6.5 bar
